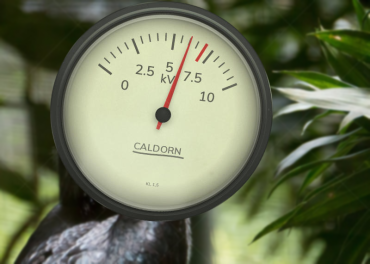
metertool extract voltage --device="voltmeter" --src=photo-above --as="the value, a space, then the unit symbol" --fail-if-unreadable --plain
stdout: 6 kV
